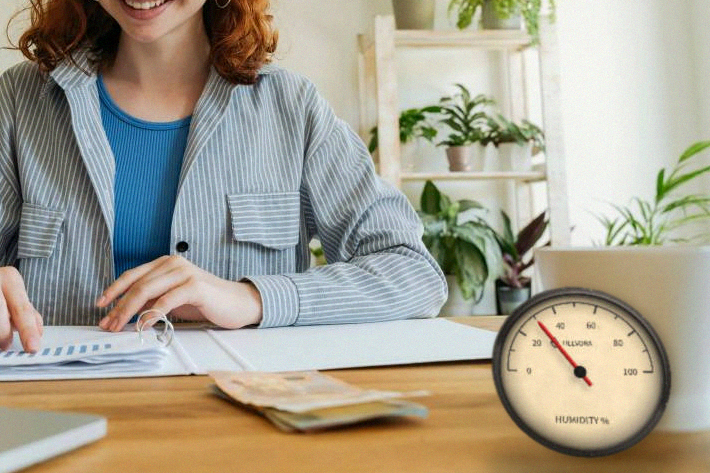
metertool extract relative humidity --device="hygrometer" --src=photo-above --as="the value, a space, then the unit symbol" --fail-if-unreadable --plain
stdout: 30 %
